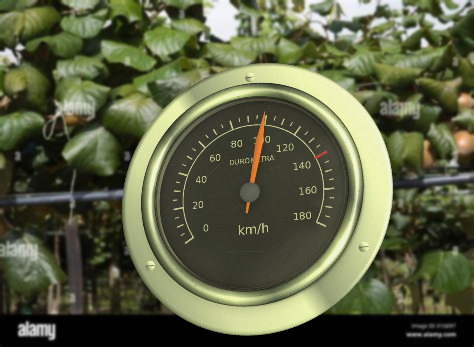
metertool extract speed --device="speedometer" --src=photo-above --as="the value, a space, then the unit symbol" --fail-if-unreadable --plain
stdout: 100 km/h
